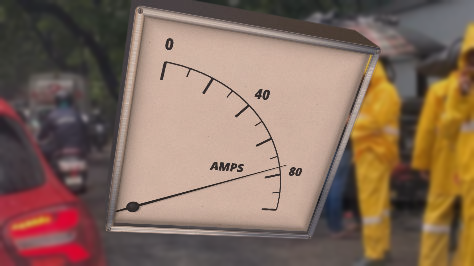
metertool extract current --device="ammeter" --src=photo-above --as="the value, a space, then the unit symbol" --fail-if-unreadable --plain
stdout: 75 A
